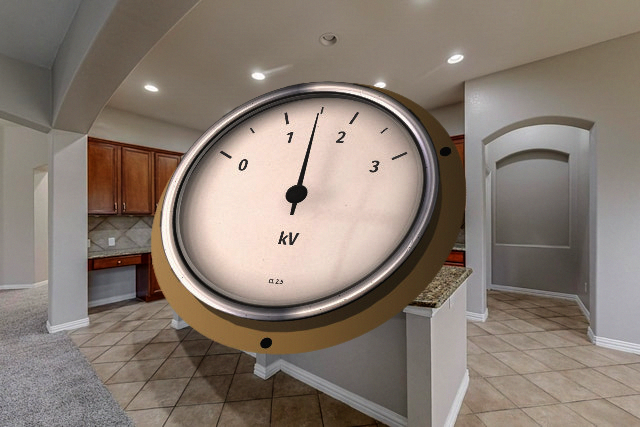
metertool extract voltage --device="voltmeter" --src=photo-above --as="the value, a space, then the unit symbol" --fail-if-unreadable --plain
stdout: 1.5 kV
